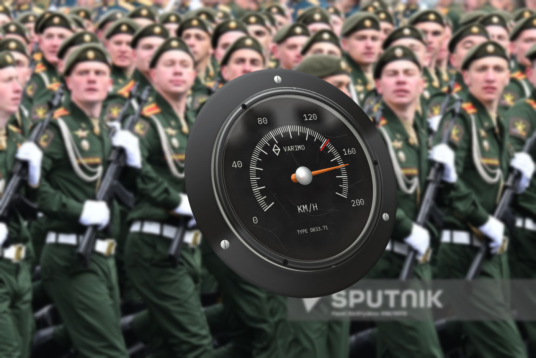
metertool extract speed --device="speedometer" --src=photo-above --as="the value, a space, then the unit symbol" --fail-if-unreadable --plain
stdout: 170 km/h
